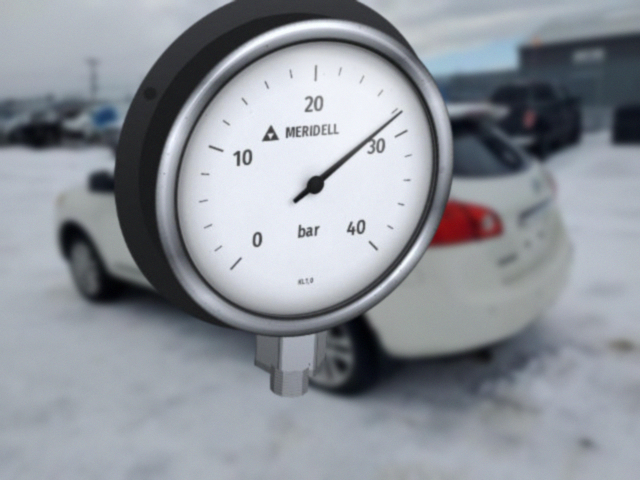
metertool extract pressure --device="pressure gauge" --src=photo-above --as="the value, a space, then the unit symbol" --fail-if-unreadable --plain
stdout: 28 bar
